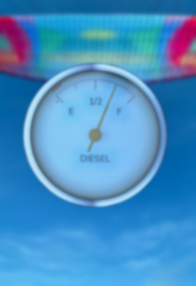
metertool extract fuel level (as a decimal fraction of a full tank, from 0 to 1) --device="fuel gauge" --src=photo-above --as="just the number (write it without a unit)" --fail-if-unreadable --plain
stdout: 0.75
